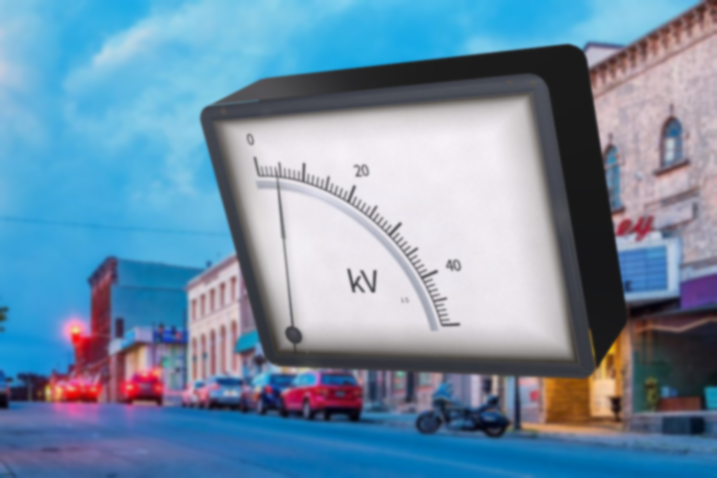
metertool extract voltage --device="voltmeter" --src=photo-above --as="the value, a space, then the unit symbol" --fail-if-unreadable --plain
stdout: 5 kV
